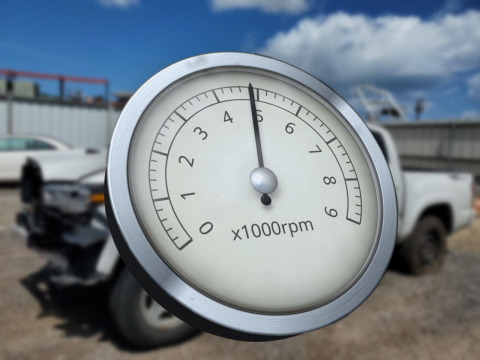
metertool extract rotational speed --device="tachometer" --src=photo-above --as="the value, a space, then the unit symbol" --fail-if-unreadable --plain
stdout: 4800 rpm
